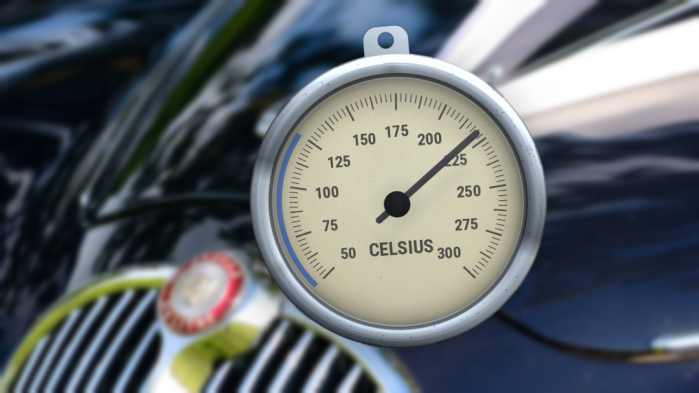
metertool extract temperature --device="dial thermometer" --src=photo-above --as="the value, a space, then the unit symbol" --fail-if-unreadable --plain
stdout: 220 °C
